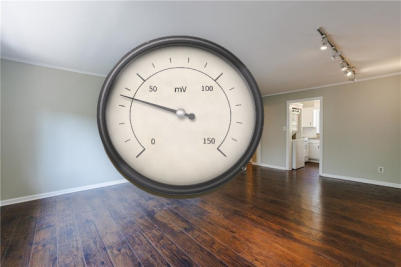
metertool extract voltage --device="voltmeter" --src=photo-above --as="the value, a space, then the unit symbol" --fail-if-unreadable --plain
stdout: 35 mV
